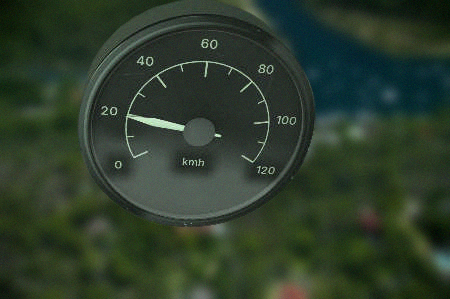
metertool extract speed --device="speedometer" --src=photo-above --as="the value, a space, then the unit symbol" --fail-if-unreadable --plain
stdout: 20 km/h
